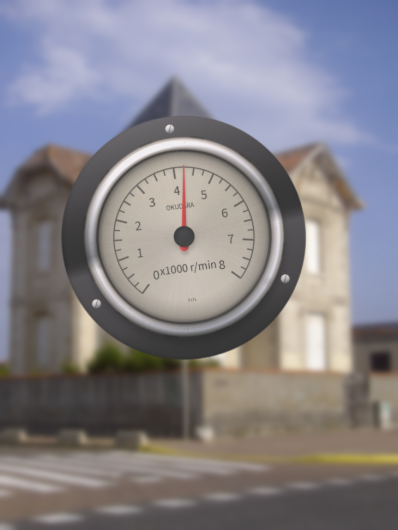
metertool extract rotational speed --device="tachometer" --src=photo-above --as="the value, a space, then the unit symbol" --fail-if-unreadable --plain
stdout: 4250 rpm
